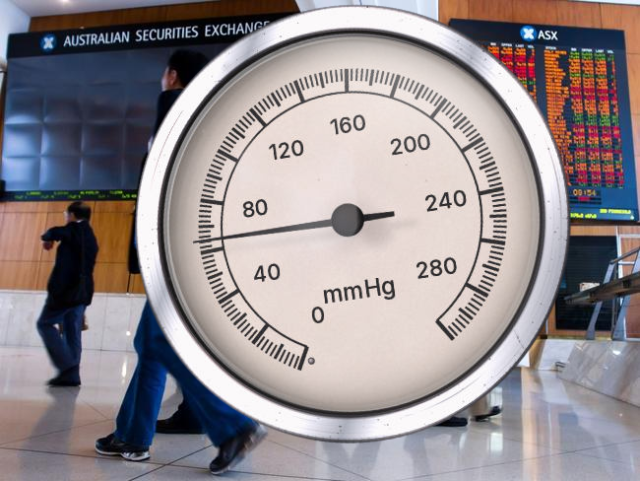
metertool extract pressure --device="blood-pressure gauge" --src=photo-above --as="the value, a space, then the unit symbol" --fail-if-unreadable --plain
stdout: 64 mmHg
